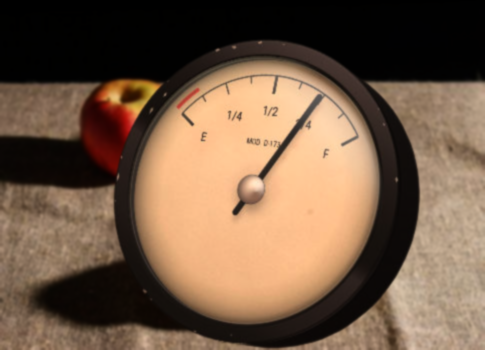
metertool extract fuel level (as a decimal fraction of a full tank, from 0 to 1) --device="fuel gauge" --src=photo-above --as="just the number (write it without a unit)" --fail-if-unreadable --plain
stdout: 0.75
